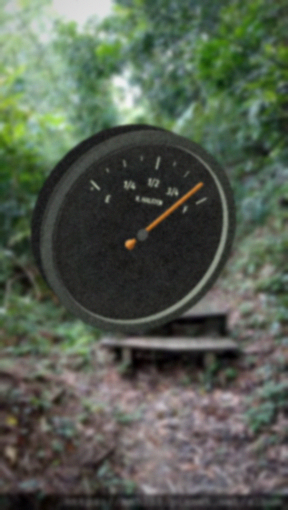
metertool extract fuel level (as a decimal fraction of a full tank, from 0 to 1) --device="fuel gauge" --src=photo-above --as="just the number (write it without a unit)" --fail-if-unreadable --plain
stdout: 0.875
